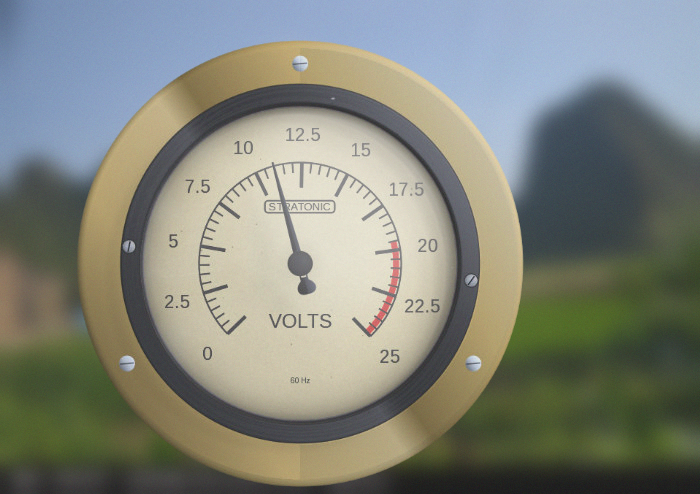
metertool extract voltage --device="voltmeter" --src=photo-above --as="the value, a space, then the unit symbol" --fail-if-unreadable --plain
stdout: 11 V
